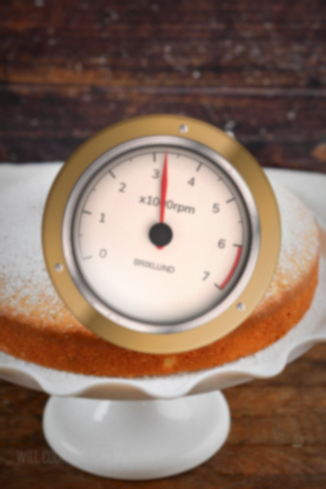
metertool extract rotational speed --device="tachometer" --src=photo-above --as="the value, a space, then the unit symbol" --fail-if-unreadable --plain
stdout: 3250 rpm
